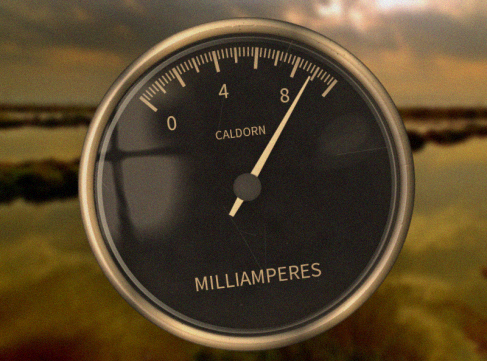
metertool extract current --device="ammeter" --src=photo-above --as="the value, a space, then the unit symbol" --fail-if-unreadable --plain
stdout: 8.8 mA
